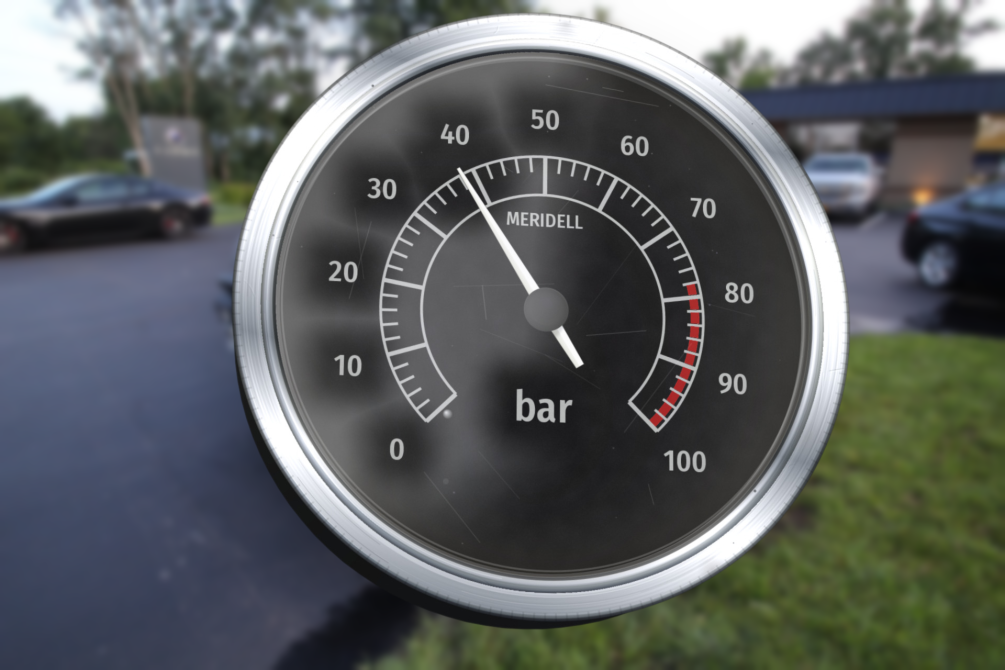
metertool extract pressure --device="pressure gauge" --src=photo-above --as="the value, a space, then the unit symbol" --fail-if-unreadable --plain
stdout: 38 bar
